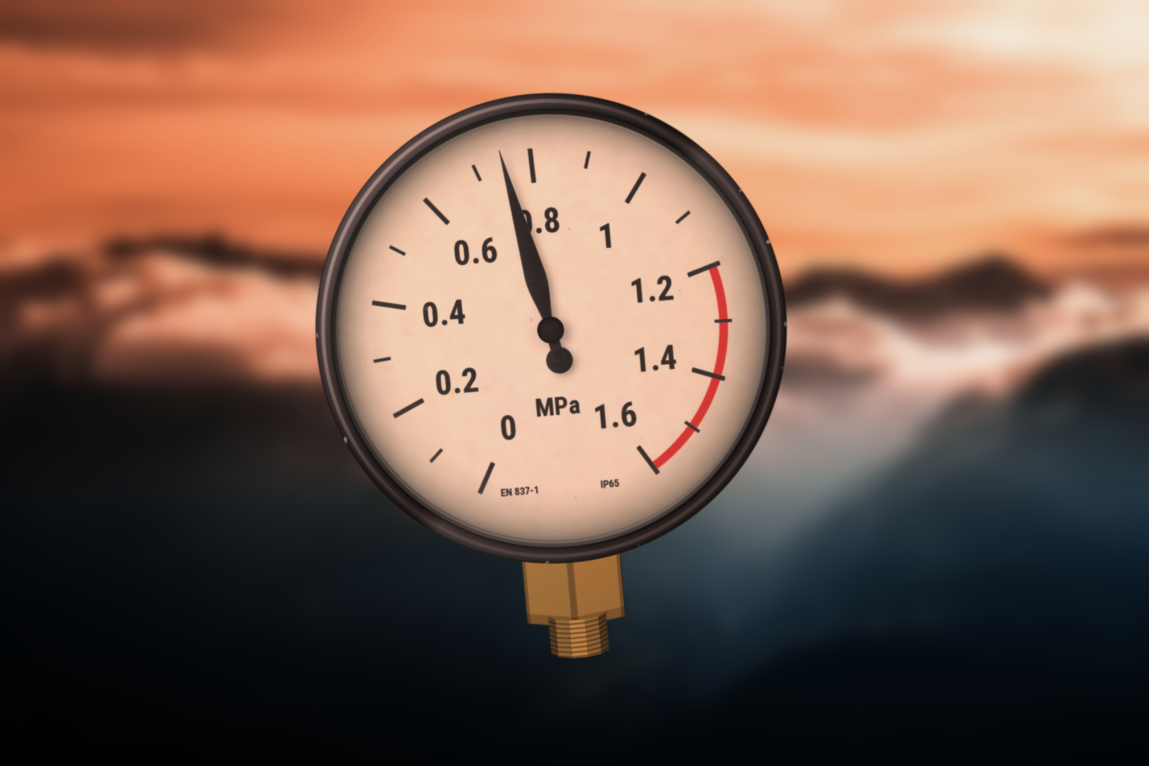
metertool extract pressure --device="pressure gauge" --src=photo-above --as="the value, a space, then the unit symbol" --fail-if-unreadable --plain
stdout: 0.75 MPa
